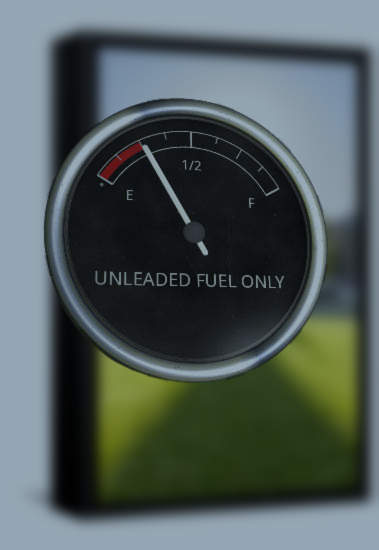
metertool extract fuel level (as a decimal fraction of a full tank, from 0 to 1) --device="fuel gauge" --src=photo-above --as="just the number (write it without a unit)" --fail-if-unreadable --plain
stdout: 0.25
